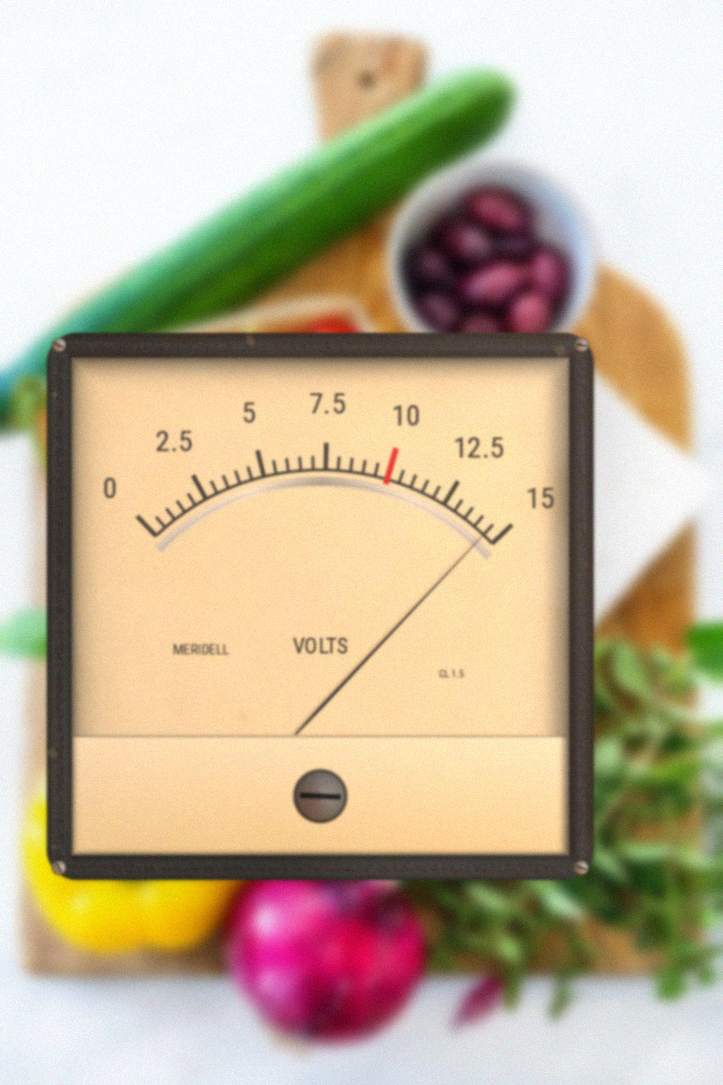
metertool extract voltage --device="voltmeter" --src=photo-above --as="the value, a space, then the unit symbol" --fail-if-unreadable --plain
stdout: 14.5 V
